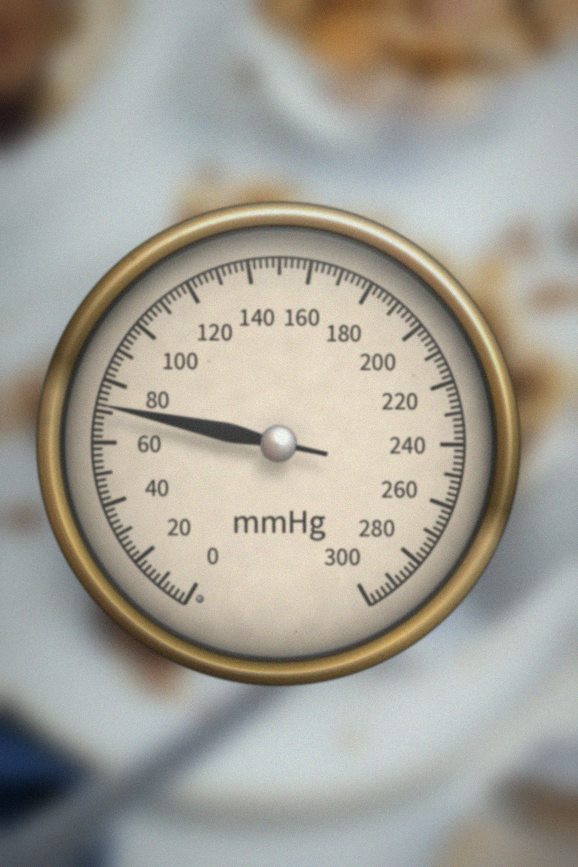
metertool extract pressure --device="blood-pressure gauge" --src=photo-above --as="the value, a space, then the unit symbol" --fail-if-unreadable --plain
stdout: 72 mmHg
